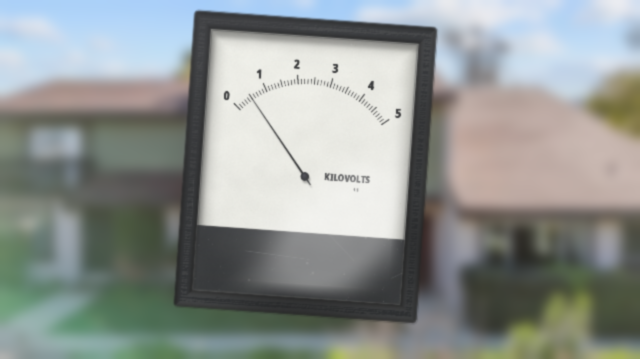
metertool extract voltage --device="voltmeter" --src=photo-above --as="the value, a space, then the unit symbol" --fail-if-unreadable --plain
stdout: 0.5 kV
